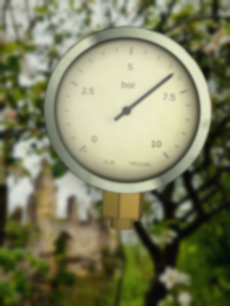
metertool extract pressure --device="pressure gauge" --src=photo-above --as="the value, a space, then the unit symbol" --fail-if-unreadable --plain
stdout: 6.75 bar
